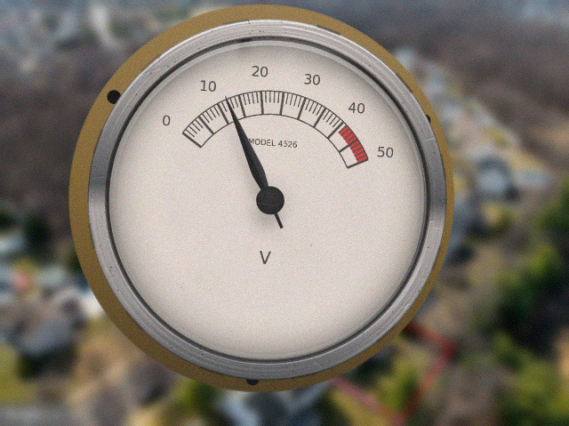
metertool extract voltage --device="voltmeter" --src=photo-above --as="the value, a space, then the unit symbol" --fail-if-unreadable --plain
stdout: 12 V
